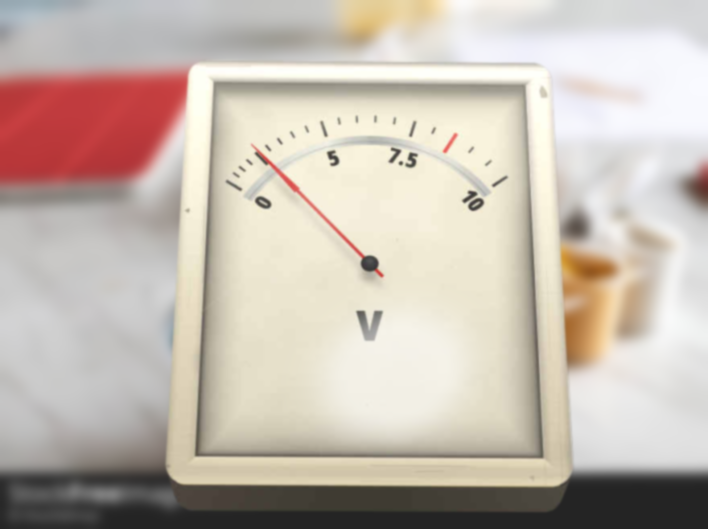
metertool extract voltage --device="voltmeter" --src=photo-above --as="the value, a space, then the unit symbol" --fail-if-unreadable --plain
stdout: 2.5 V
